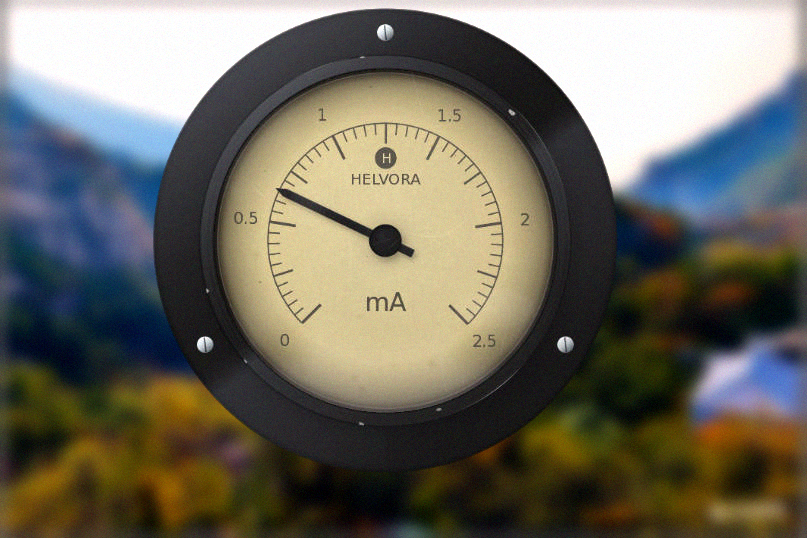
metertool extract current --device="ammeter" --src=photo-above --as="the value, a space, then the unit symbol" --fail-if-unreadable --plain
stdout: 0.65 mA
